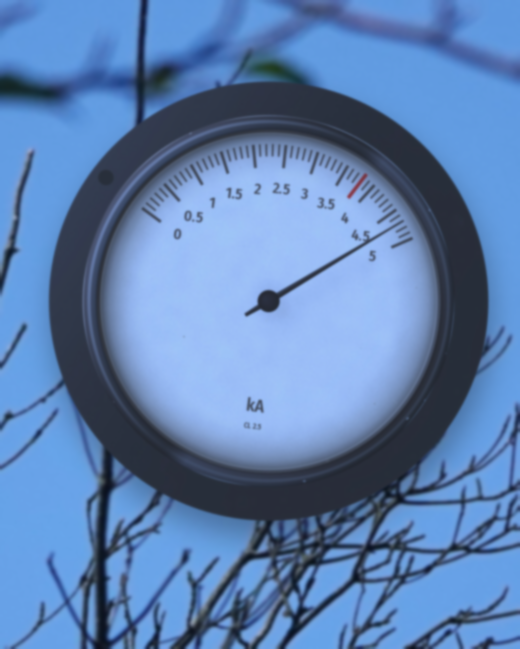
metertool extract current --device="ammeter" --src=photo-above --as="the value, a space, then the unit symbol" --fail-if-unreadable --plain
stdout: 4.7 kA
